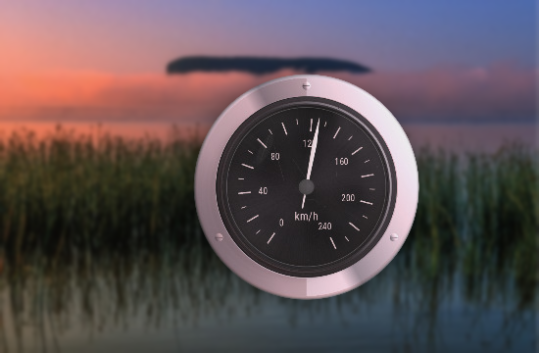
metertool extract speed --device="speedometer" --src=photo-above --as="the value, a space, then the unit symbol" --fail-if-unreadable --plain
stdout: 125 km/h
